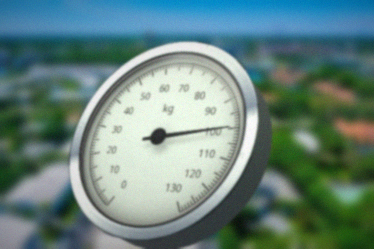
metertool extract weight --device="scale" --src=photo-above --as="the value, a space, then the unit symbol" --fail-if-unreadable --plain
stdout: 100 kg
